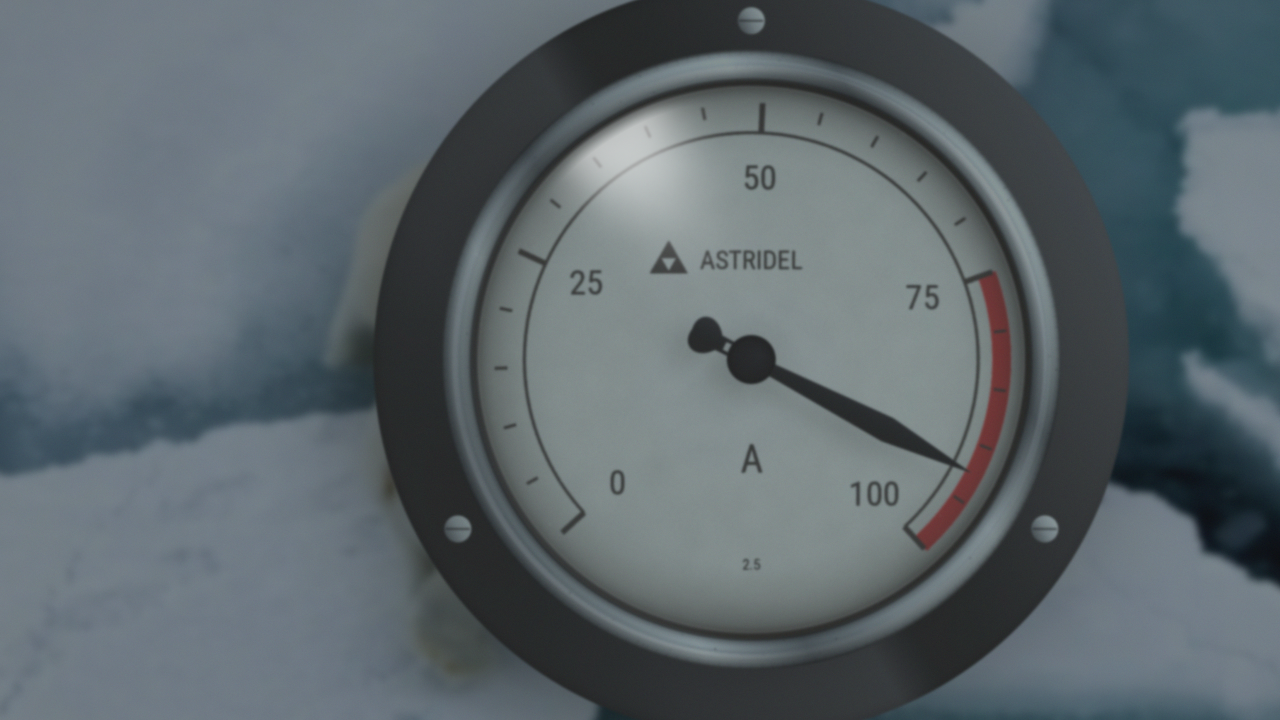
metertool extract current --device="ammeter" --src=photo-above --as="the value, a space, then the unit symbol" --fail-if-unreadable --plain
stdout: 92.5 A
